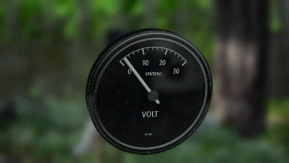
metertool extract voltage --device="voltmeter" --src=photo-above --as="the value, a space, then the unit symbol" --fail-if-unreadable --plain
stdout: 2 V
